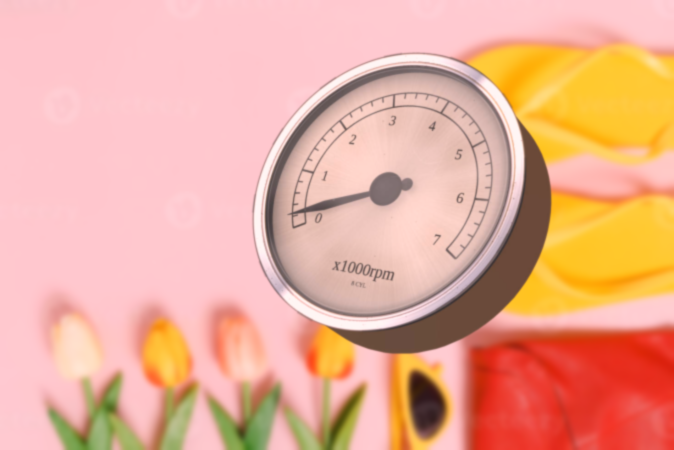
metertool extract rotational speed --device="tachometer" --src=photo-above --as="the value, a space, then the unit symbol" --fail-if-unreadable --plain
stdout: 200 rpm
